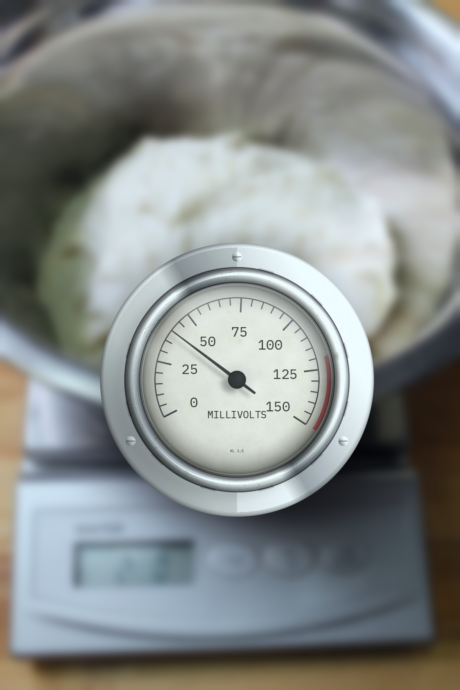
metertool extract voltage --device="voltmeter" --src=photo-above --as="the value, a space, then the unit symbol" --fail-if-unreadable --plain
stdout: 40 mV
